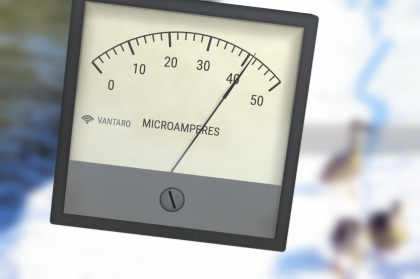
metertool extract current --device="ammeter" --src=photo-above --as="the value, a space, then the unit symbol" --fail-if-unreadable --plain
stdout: 41 µA
